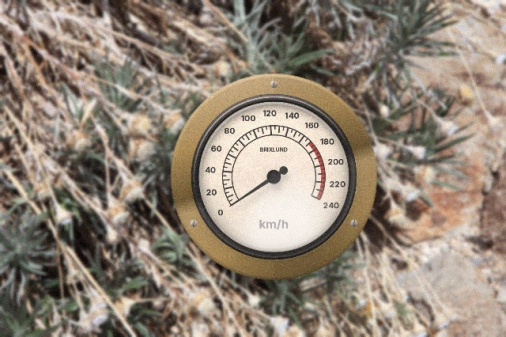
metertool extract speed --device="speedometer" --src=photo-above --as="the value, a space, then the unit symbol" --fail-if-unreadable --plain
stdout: 0 km/h
